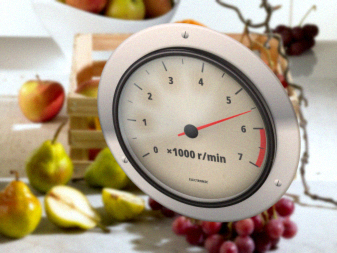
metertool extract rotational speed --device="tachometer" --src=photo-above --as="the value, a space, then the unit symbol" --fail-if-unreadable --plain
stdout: 5500 rpm
